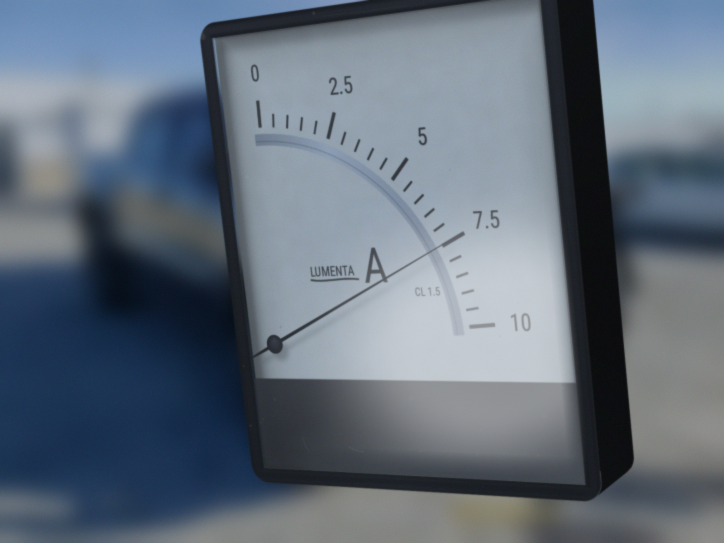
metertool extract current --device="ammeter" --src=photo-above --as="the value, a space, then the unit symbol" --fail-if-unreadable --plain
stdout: 7.5 A
